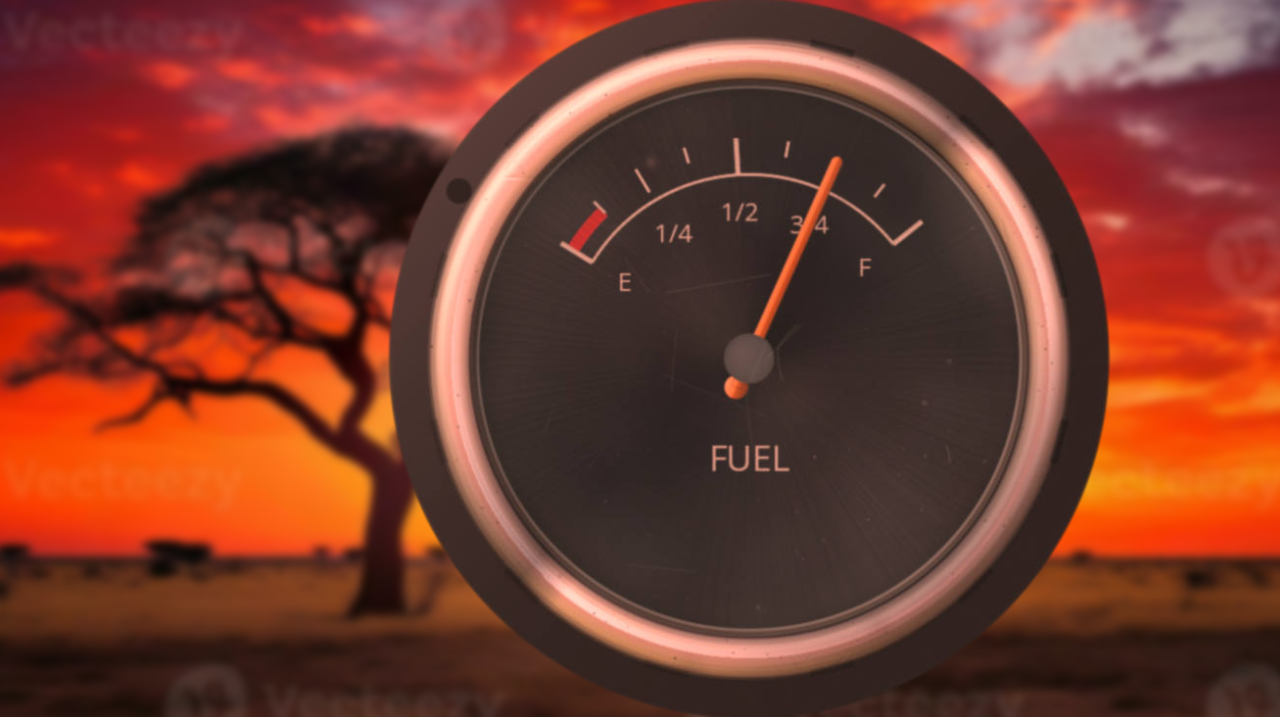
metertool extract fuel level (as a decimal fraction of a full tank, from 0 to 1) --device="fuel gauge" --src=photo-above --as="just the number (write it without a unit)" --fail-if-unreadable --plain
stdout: 0.75
